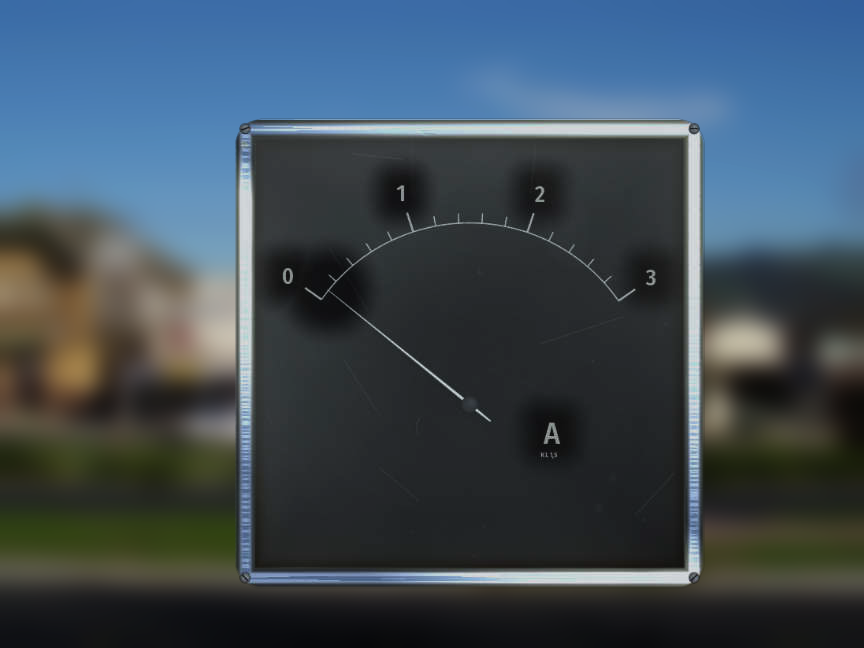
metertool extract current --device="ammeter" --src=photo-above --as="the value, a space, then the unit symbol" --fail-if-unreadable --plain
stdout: 0.1 A
